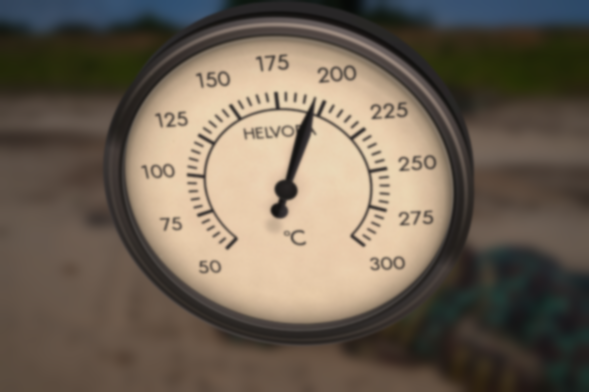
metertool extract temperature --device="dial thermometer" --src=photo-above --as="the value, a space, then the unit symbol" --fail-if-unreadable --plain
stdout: 195 °C
